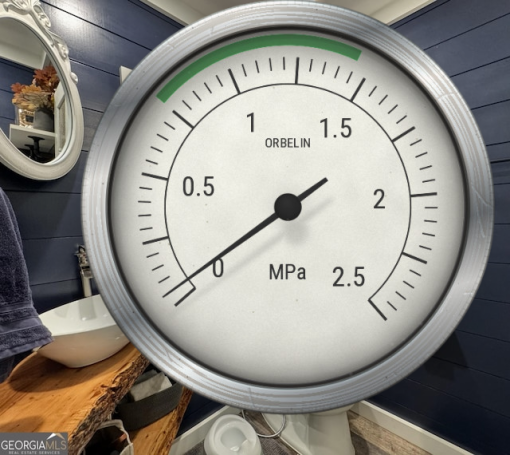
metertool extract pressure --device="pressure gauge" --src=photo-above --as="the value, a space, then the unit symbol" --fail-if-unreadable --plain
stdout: 0.05 MPa
